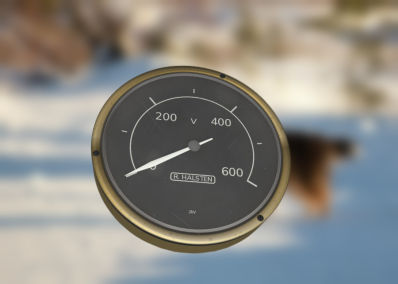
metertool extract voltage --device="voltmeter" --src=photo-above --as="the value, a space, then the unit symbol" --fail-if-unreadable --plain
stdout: 0 V
